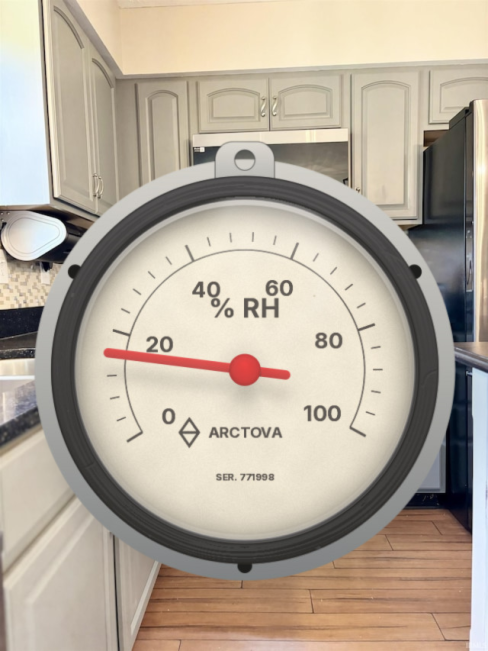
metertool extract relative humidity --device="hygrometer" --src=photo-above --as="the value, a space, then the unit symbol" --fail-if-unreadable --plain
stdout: 16 %
